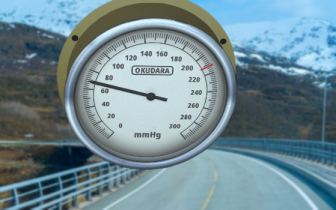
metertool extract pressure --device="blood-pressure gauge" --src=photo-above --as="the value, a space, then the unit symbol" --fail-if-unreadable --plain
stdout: 70 mmHg
